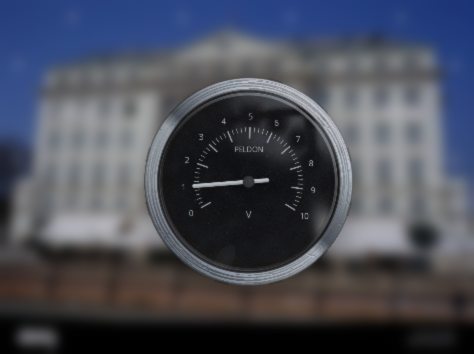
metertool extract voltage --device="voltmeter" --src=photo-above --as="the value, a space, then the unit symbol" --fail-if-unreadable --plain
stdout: 1 V
